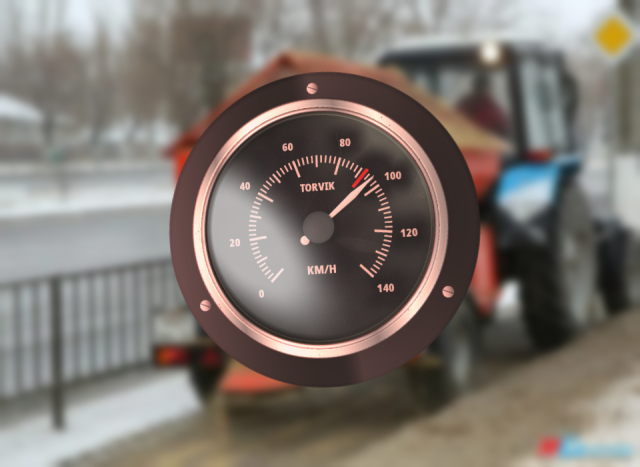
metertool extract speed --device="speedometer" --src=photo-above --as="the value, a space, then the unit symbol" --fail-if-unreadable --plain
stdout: 96 km/h
